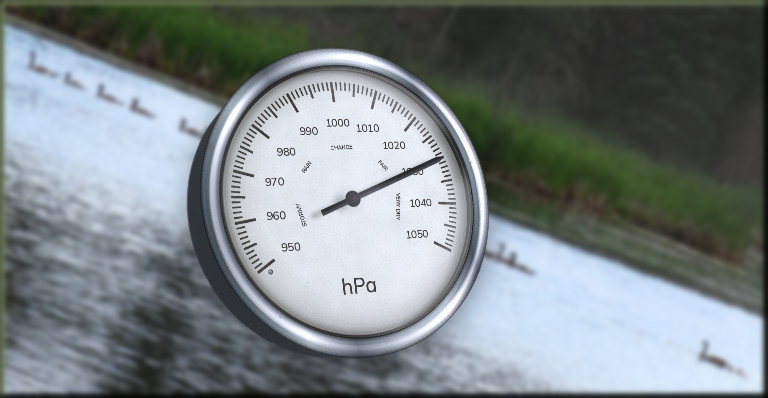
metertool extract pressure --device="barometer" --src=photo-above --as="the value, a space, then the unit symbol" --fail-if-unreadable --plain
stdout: 1030 hPa
